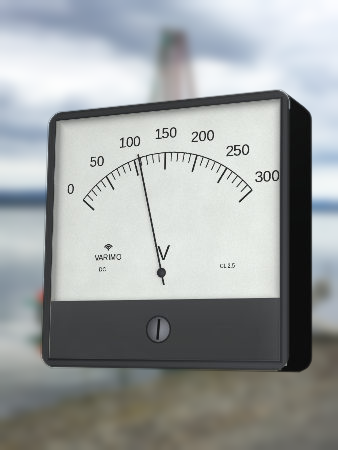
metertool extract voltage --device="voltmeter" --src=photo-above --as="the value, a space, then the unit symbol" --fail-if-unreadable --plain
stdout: 110 V
